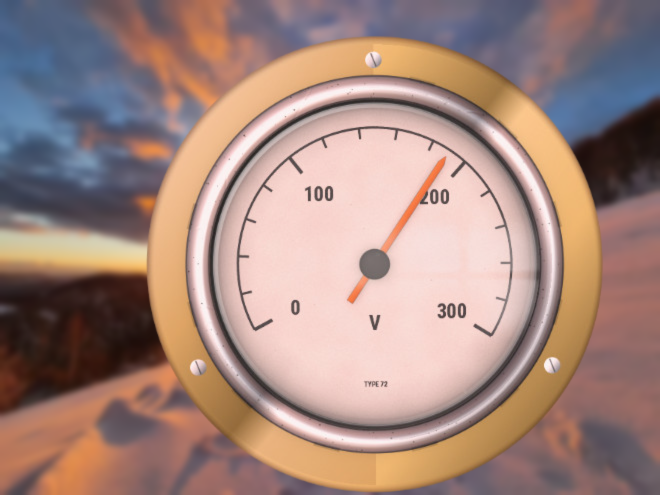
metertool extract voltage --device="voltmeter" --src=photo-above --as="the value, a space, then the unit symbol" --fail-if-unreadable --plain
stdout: 190 V
